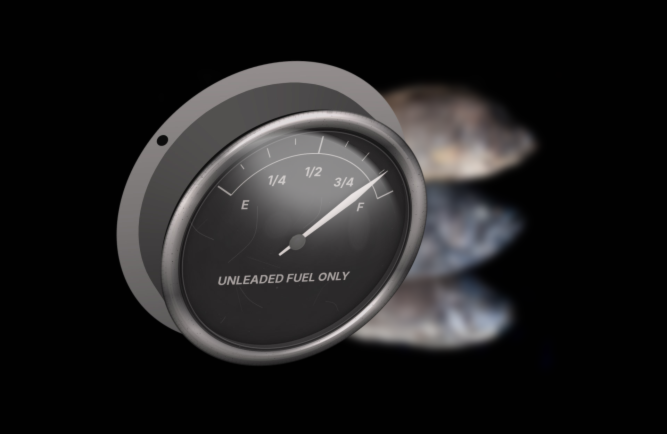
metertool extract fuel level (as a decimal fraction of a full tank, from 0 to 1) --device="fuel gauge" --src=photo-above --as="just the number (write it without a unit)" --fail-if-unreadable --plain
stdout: 0.875
